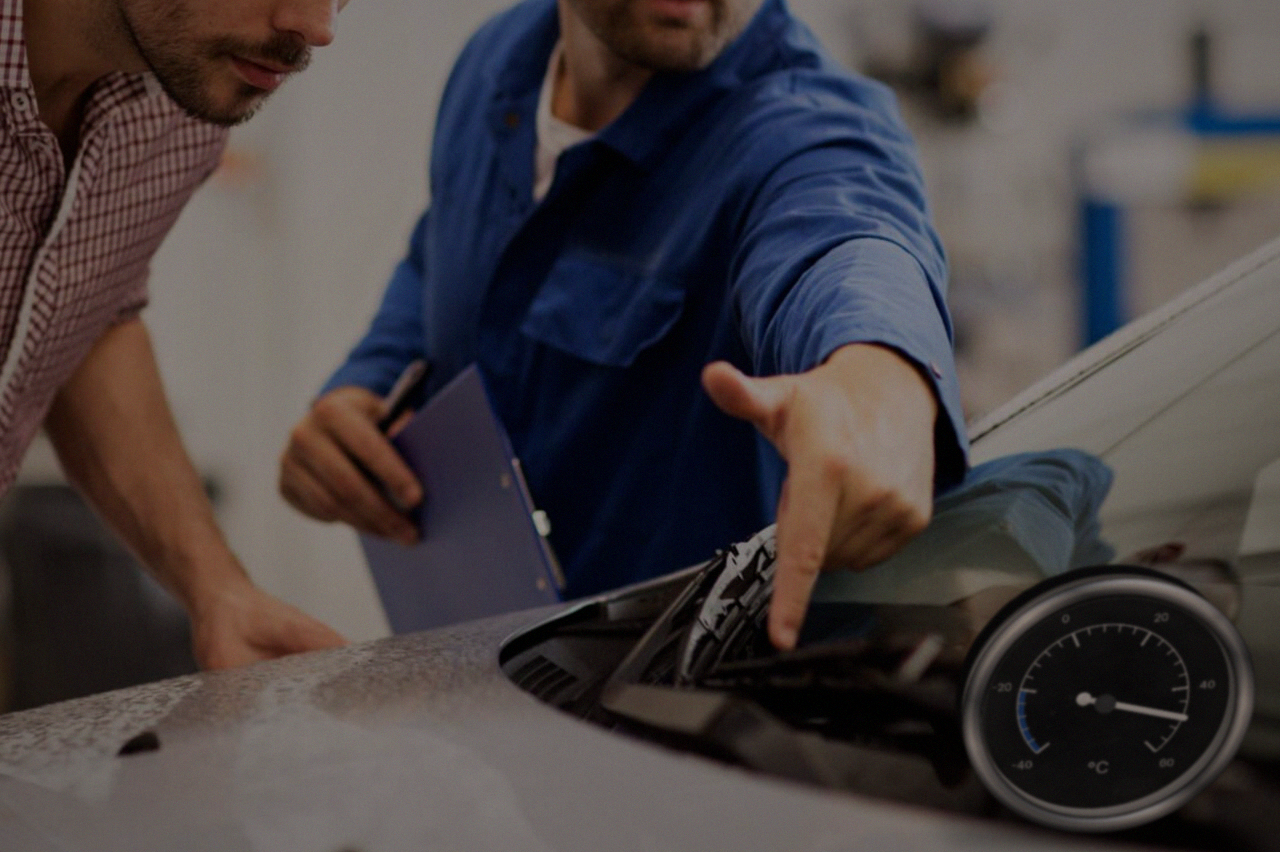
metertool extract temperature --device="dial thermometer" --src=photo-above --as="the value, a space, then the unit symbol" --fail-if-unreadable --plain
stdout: 48 °C
